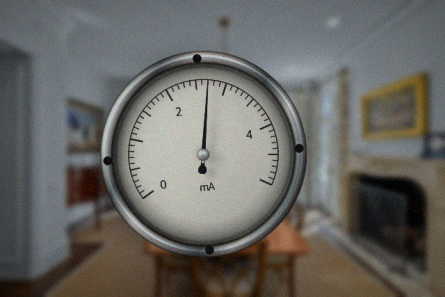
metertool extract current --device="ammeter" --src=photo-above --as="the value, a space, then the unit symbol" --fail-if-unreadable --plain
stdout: 2.7 mA
